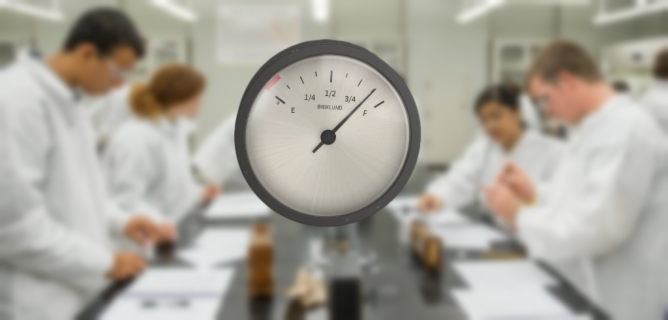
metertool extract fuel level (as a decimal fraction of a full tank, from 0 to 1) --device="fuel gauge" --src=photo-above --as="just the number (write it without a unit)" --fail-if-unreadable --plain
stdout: 0.875
